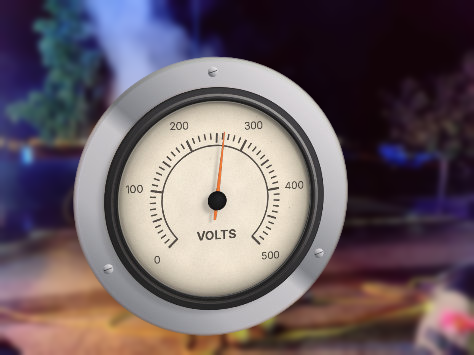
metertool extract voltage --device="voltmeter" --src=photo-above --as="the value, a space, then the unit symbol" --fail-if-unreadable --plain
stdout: 260 V
